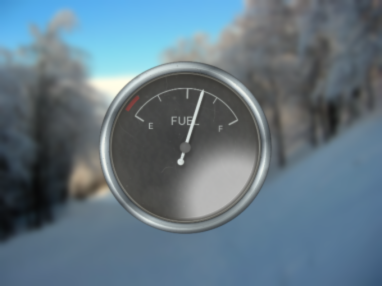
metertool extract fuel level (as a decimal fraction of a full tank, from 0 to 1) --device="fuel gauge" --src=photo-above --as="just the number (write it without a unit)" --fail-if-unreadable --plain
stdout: 0.625
